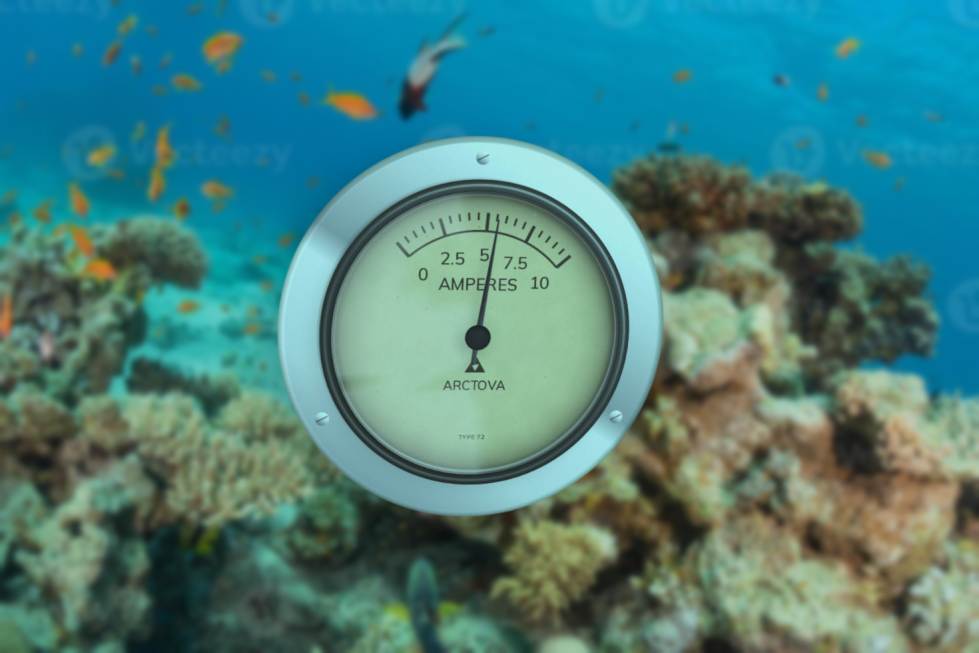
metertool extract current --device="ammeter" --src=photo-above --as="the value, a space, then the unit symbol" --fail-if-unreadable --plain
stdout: 5.5 A
